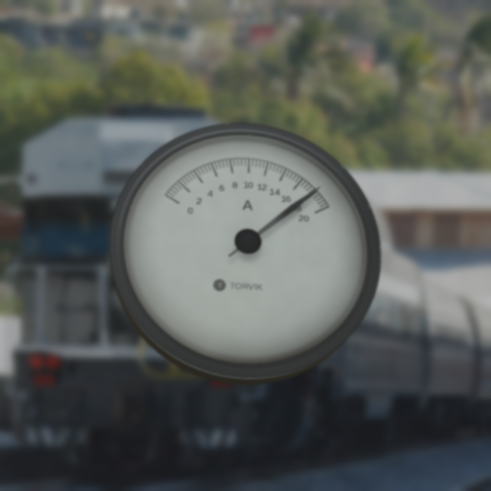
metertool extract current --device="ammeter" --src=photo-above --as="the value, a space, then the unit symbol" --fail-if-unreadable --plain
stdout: 18 A
